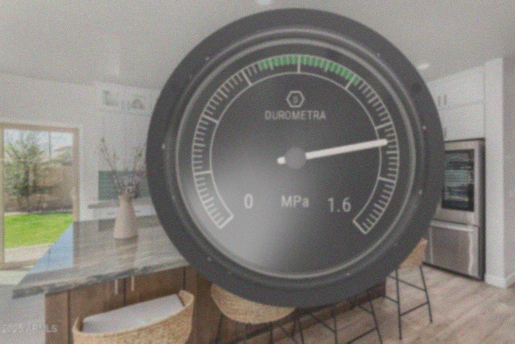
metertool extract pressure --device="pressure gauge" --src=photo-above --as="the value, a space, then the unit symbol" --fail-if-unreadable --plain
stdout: 1.26 MPa
